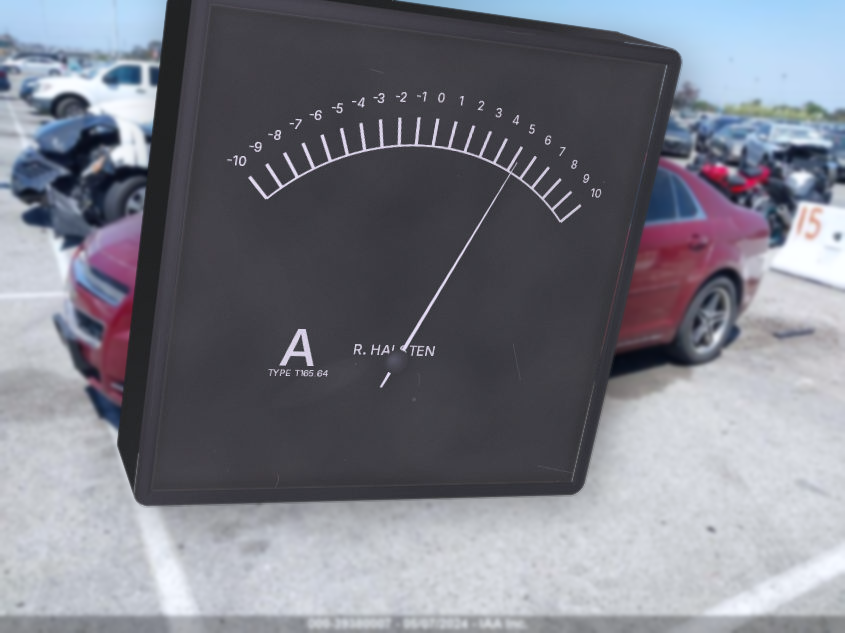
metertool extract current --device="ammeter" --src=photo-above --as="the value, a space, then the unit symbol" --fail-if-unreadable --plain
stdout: 5 A
